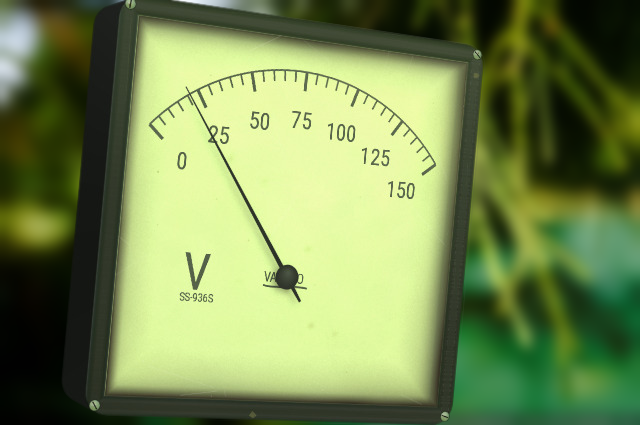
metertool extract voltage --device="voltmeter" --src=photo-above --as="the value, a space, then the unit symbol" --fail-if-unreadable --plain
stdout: 20 V
